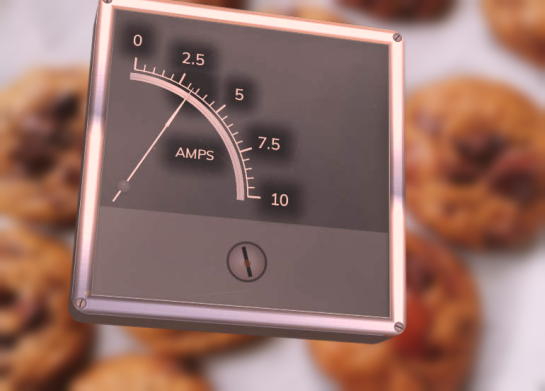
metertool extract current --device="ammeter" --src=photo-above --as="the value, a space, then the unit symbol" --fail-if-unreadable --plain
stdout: 3.25 A
